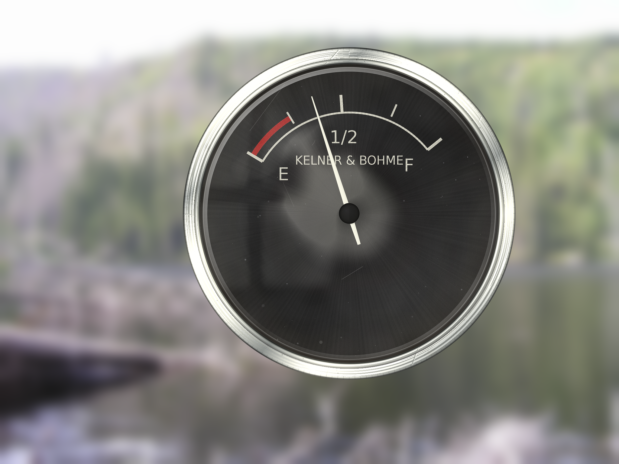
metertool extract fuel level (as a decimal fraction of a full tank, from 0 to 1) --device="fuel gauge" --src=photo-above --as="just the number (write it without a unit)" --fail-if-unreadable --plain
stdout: 0.375
